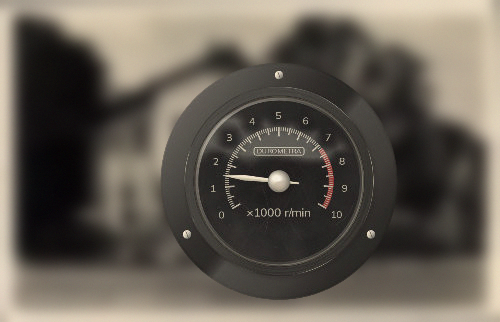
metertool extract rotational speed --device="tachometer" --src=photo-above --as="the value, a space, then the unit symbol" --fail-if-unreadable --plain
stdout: 1500 rpm
